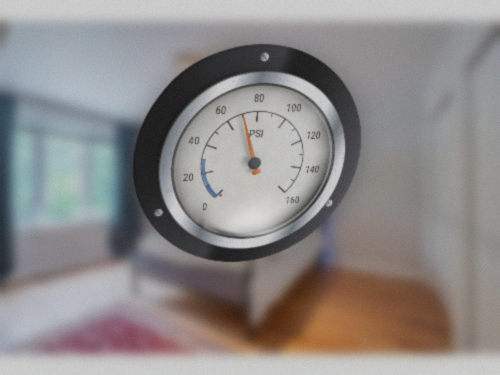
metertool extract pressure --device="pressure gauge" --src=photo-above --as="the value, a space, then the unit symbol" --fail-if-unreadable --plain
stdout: 70 psi
